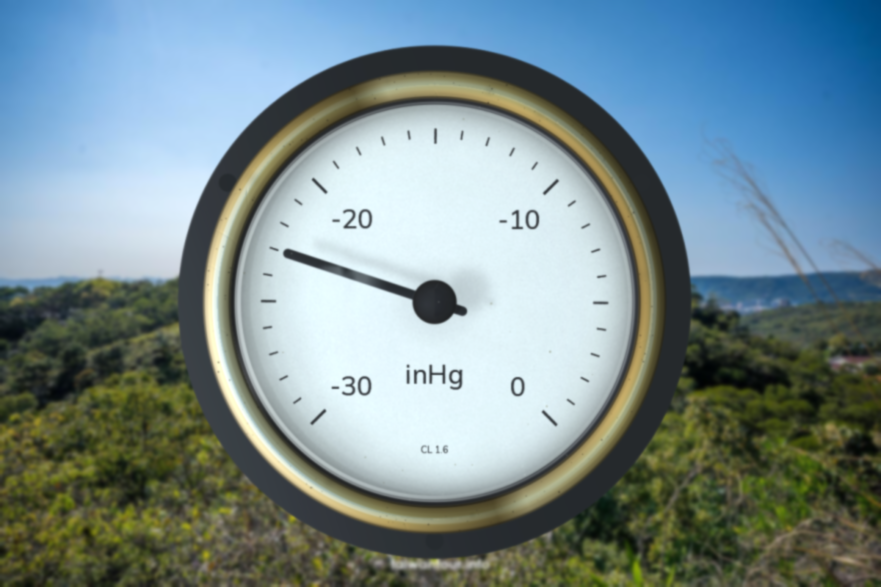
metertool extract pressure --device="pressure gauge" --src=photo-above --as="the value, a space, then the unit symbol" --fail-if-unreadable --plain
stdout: -23 inHg
